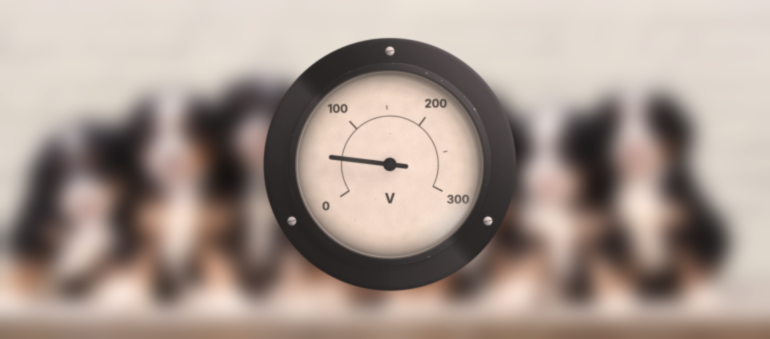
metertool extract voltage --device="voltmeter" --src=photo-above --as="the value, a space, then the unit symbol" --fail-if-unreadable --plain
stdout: 50 V
